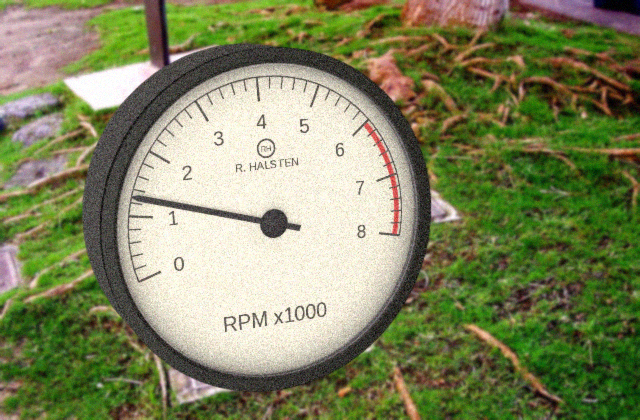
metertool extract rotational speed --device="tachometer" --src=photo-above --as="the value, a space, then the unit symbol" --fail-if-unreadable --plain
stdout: 1300 rpm
